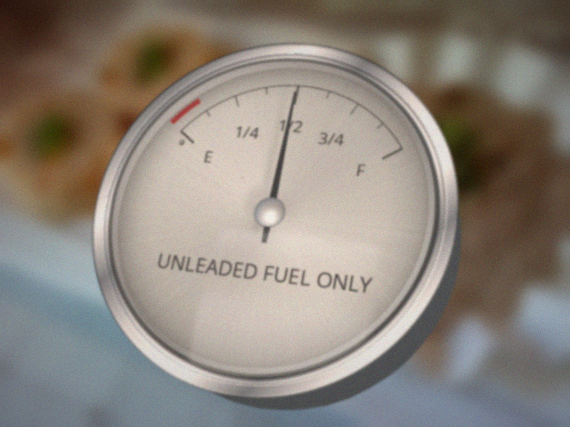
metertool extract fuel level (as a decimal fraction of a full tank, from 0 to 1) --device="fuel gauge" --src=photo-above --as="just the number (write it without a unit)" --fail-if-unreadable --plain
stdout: 0.5
